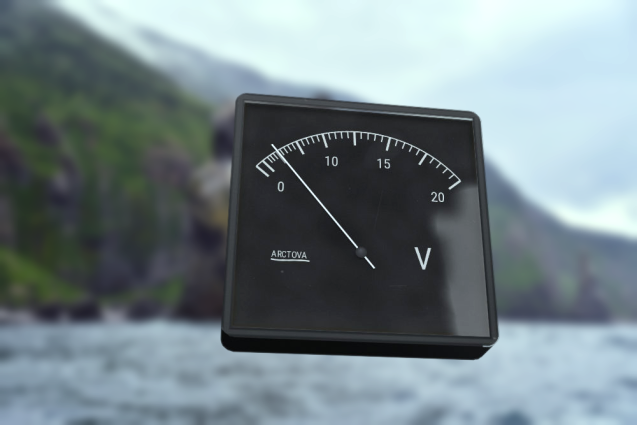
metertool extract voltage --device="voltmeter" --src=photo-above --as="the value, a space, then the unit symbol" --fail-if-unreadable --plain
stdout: 5 V
